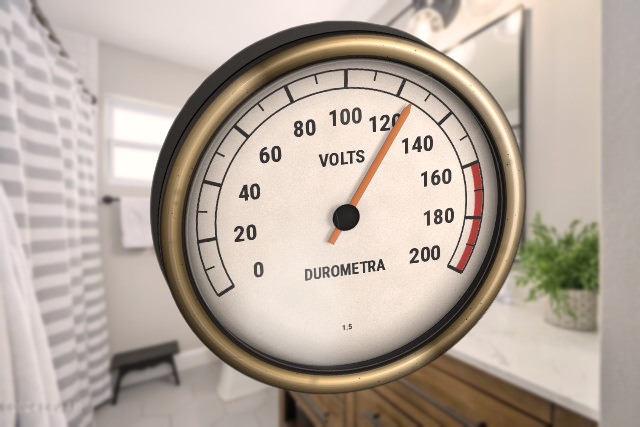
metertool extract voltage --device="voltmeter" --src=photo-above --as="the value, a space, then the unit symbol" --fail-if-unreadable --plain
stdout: 125 V
